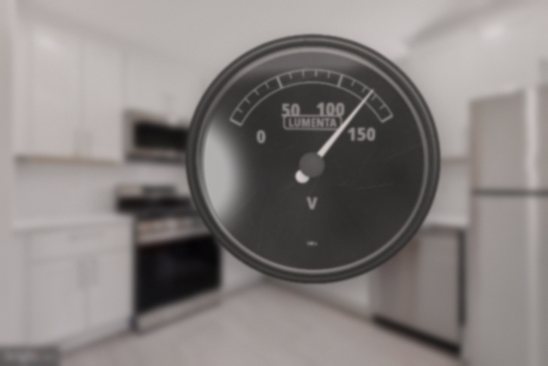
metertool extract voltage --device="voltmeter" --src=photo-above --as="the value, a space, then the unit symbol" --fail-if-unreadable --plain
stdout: 125 V
